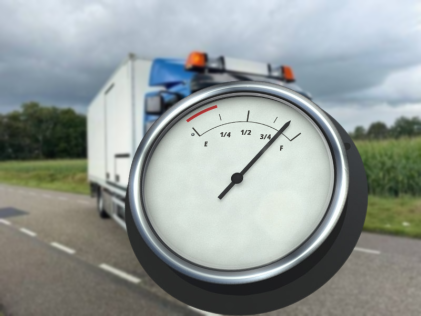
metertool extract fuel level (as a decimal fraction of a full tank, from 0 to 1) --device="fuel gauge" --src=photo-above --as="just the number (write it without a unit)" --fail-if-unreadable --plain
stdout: 0.875
